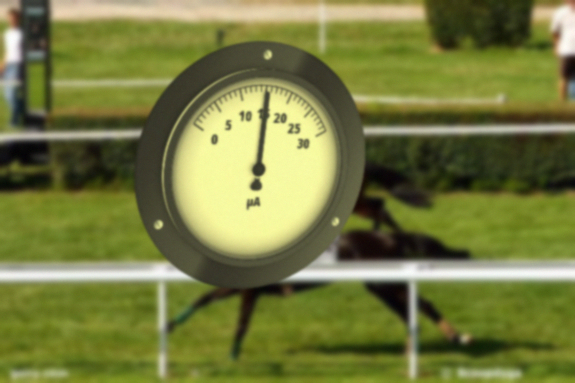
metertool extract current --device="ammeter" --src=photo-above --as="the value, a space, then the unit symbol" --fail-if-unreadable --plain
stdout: 15 µA
